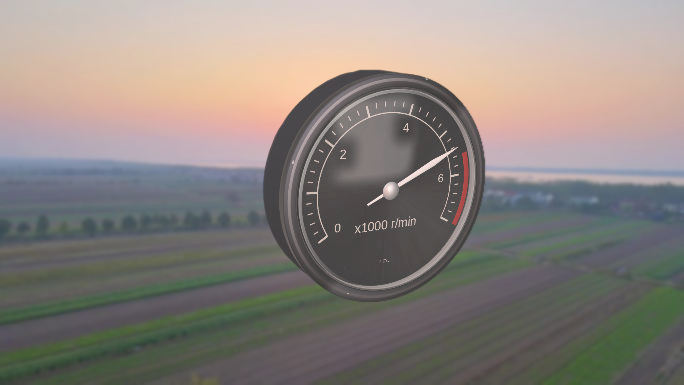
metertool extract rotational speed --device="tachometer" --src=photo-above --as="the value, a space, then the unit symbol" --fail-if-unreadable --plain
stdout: 5400 rpm
